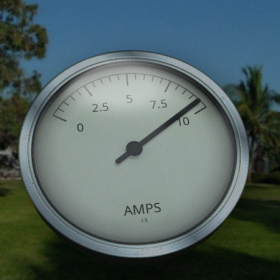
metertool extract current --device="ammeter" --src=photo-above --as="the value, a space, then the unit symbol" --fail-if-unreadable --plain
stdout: 9.5 A
